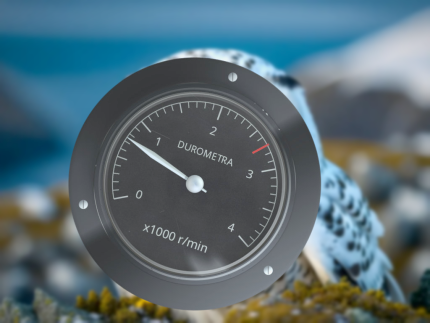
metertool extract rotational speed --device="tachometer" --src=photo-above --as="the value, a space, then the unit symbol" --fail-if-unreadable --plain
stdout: 750 rpm
